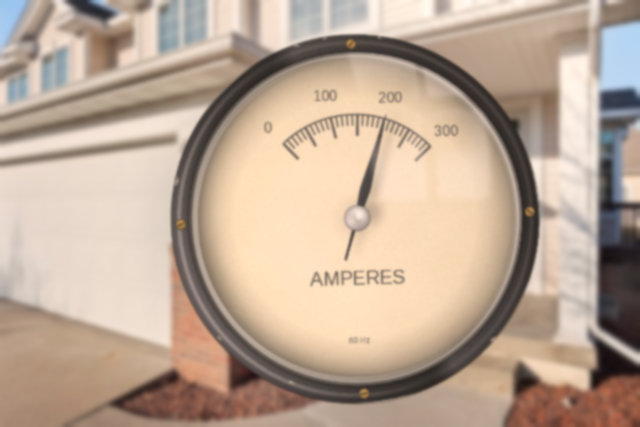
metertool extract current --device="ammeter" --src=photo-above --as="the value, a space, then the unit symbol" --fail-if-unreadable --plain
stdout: 200 A
